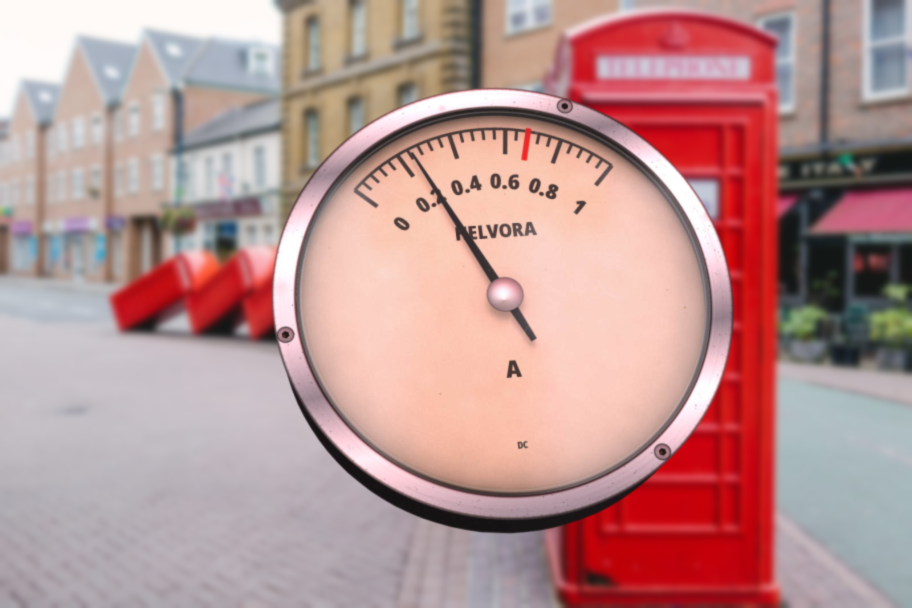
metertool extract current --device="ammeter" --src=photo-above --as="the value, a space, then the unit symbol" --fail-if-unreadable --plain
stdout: 0.24 A
